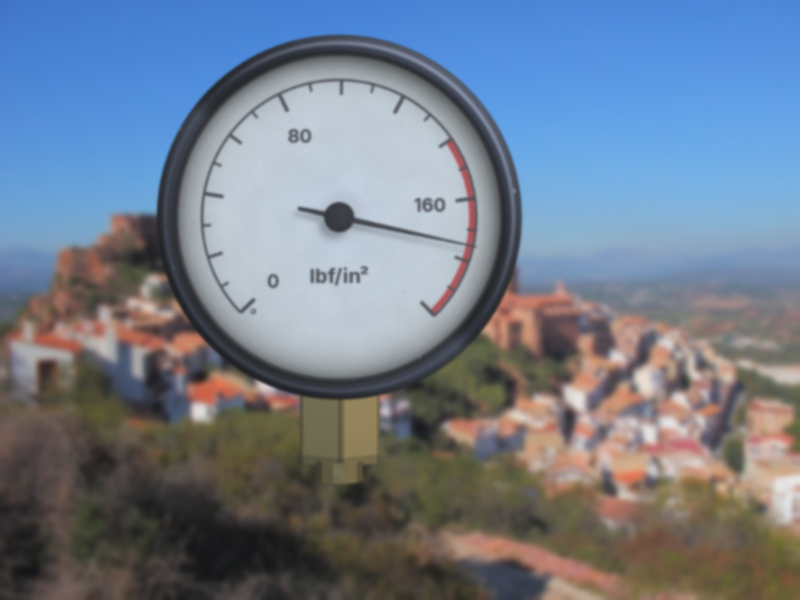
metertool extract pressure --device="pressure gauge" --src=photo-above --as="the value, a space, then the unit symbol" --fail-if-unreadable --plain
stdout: 175 psi
